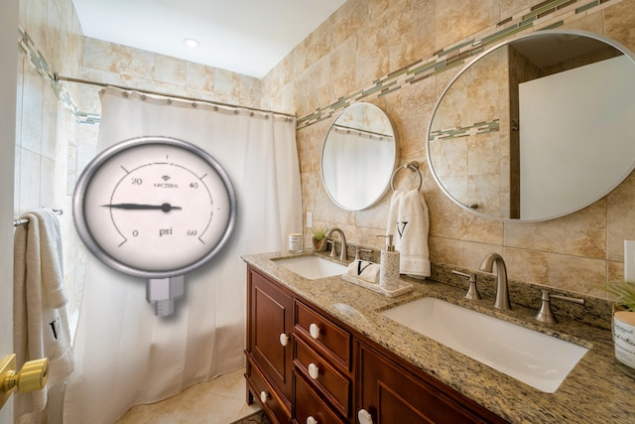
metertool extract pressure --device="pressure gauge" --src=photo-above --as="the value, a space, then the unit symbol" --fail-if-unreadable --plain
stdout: 10 psi
